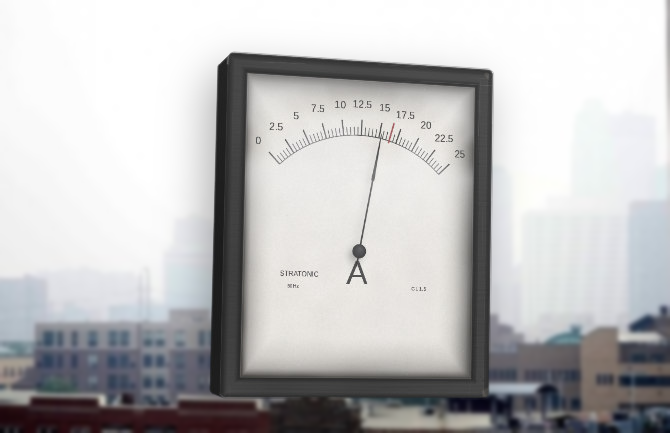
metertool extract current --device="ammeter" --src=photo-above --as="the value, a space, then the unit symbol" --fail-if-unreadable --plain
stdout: 15 A
